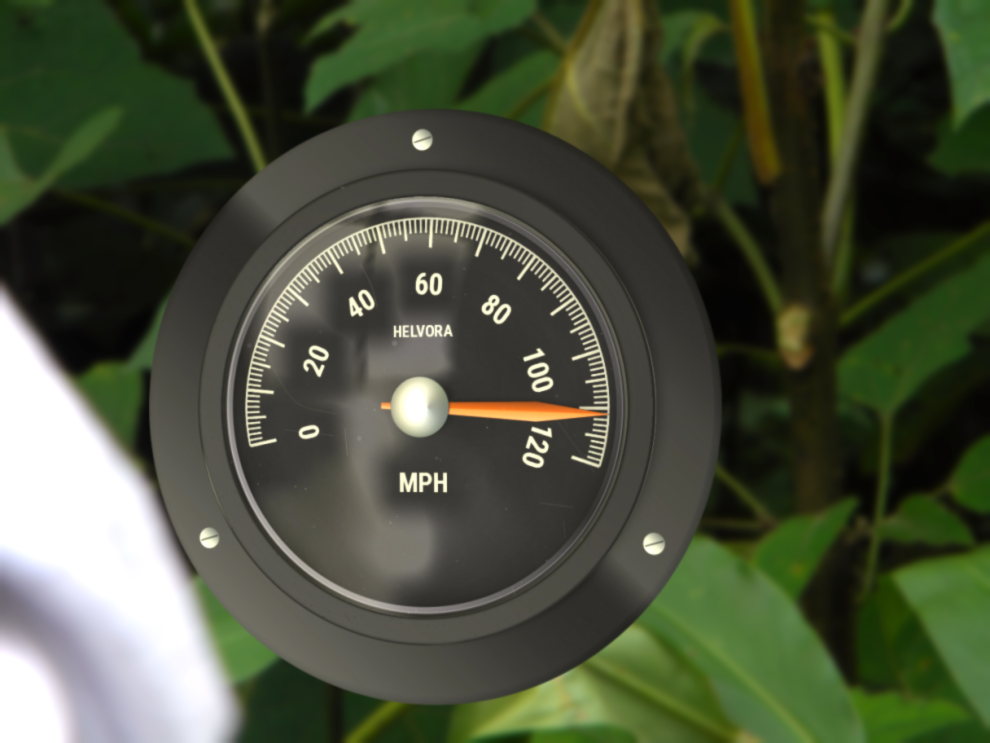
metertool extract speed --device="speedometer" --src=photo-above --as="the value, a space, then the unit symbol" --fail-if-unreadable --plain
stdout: 111 mph
